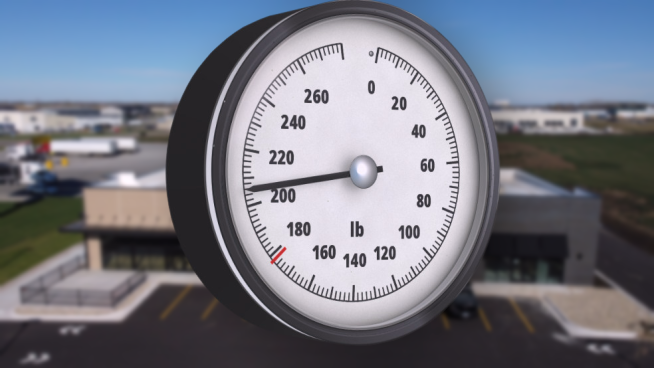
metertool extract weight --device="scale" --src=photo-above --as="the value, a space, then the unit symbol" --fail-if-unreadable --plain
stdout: 206 lb
